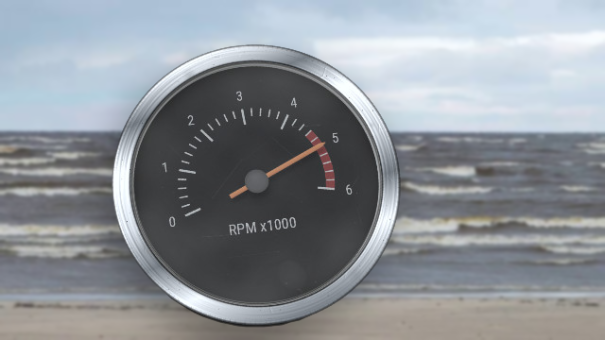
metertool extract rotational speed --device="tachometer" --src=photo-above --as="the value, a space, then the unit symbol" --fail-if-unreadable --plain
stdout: 5000 rpm
